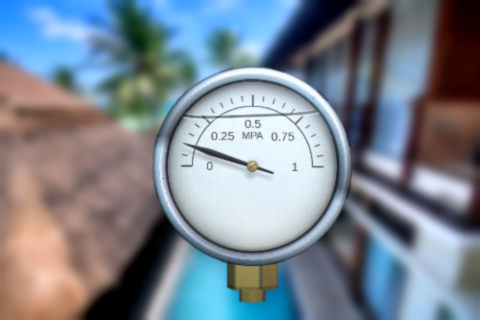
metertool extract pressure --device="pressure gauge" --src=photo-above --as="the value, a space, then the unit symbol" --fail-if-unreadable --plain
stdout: 0.1 MPa
